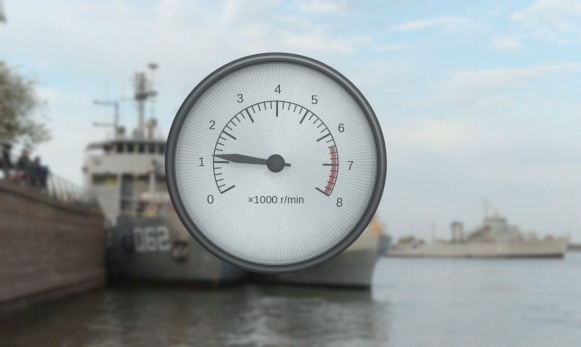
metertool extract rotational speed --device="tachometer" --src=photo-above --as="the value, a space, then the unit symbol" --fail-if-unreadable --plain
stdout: 1200 rpm
